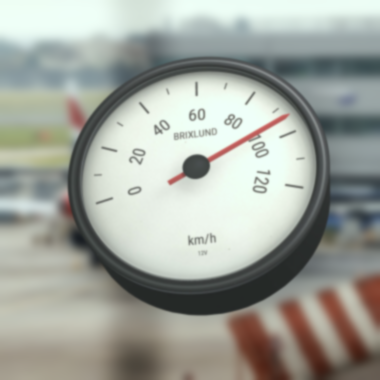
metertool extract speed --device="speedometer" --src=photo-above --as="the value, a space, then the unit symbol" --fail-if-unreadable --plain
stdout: 95 km/h
